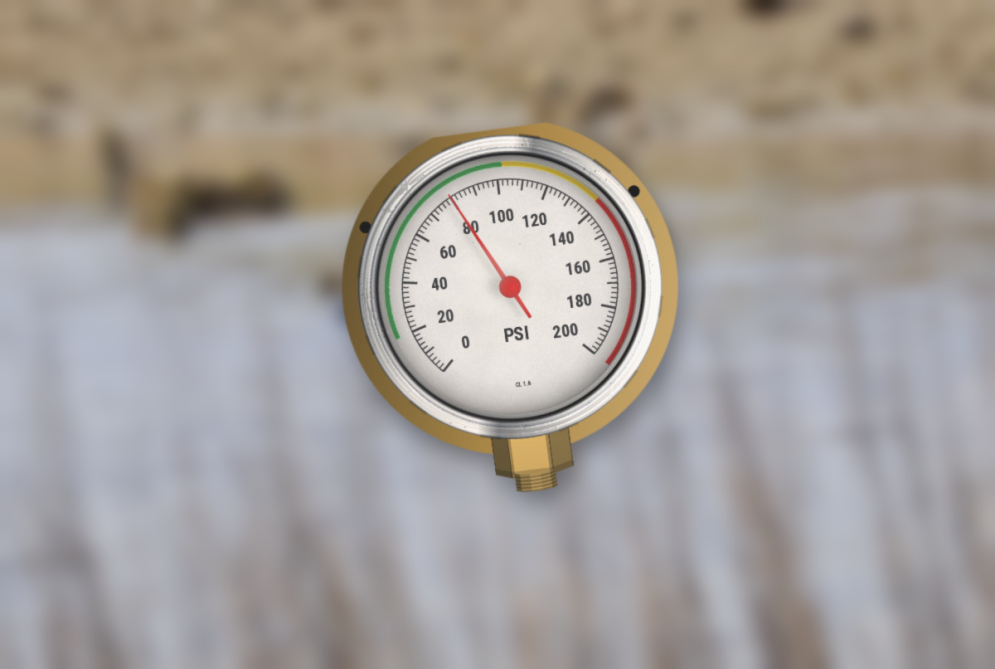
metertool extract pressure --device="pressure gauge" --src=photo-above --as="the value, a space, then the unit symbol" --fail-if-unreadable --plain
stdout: 80 psi
